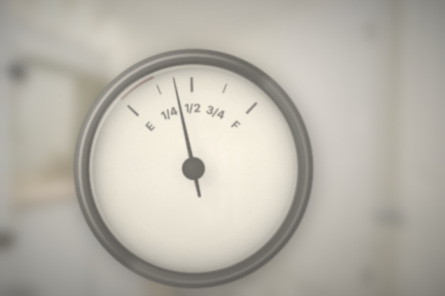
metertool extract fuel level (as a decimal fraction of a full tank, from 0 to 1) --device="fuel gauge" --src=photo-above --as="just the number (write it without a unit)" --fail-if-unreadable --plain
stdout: 0.375
